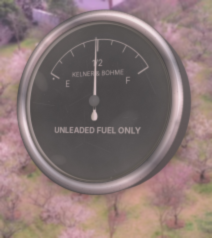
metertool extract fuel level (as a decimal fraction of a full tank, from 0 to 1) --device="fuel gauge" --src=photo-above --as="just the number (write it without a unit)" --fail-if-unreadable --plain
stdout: 0.5
